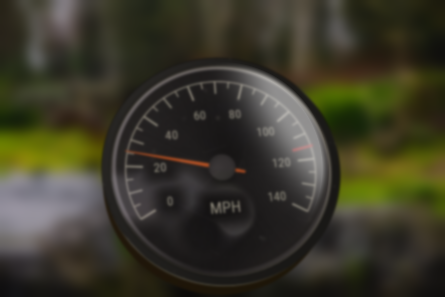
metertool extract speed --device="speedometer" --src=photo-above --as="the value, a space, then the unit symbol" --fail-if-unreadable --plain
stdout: 25 mph
